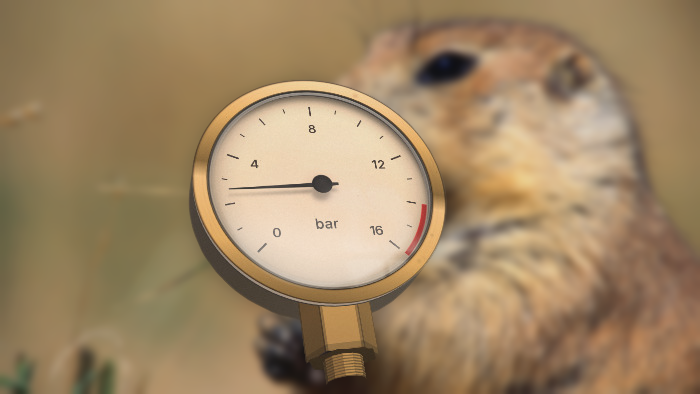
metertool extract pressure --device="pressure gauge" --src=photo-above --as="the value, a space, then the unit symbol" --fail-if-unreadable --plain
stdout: 2.5 bar
